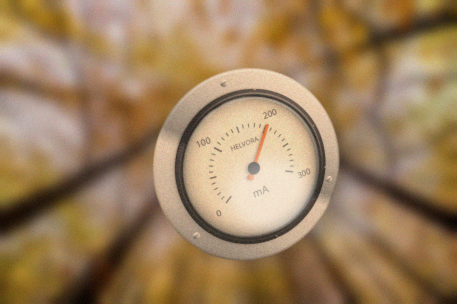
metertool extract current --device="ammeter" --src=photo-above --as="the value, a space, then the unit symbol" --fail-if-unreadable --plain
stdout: 200 mA
